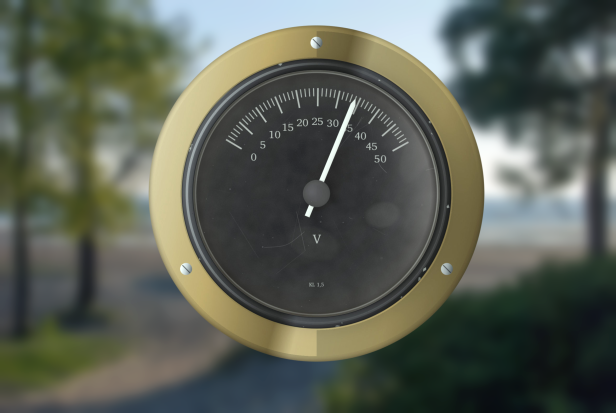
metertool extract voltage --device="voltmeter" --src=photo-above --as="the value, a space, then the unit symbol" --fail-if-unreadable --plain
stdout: 34 V
